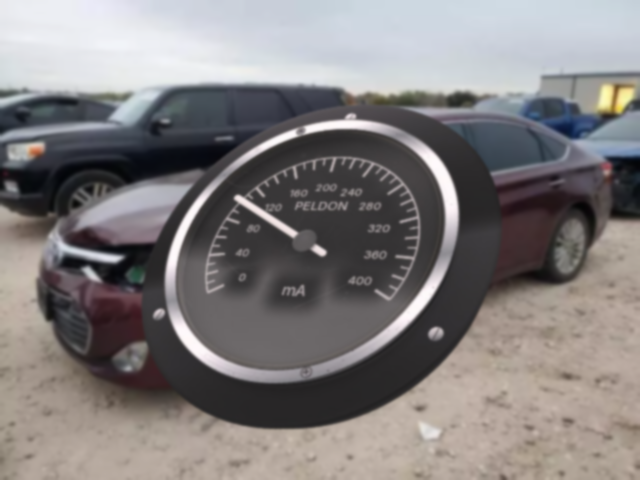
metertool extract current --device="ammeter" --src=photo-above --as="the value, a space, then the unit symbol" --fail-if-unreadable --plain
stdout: 100 mA
